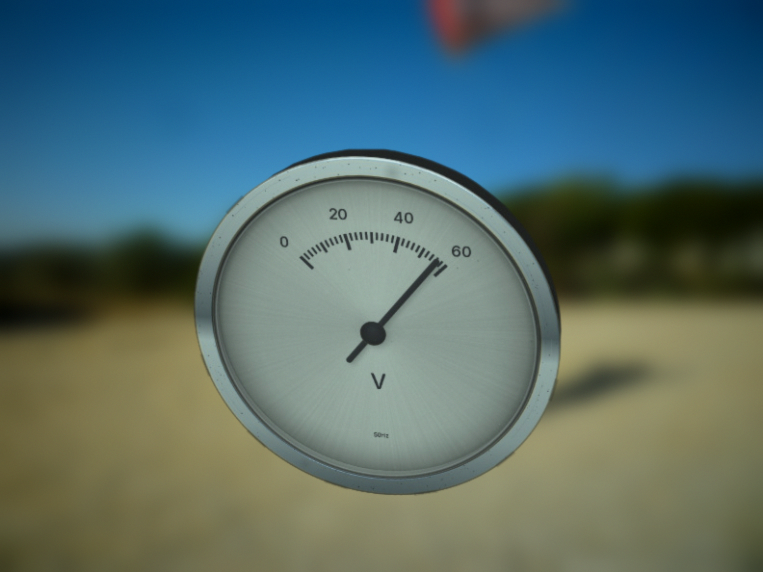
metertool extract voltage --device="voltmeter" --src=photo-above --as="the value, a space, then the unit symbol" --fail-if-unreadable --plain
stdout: 56 V
